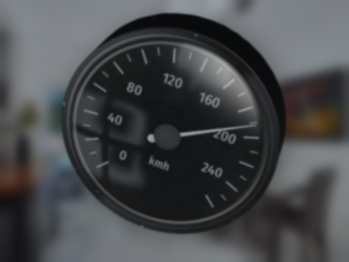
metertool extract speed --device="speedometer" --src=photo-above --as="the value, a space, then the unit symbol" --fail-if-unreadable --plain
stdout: 190 km/h
